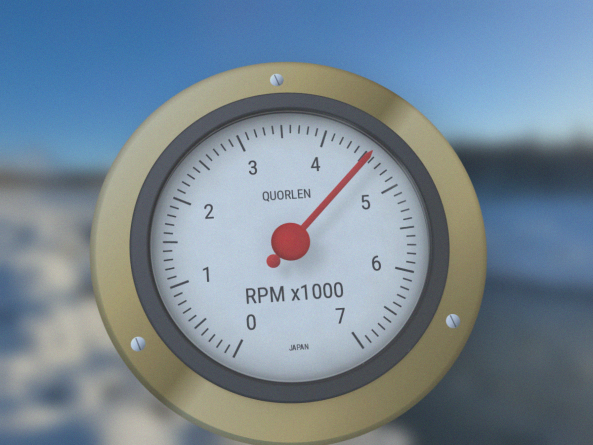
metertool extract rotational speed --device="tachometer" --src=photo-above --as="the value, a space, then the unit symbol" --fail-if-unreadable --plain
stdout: 4550 rpm
